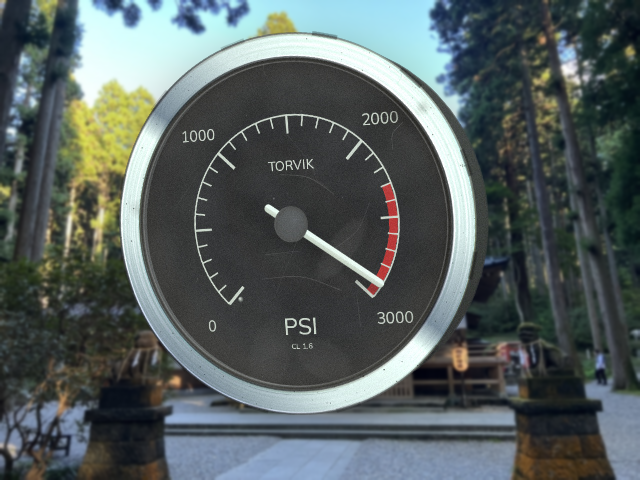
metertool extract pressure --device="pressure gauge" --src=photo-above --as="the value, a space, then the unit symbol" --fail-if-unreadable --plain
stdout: 2900 psi
